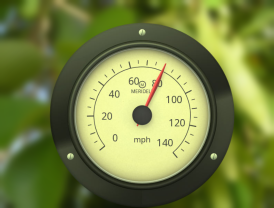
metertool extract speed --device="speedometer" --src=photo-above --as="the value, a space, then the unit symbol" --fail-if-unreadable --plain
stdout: 80 mph
